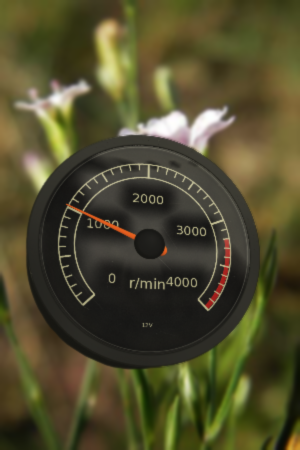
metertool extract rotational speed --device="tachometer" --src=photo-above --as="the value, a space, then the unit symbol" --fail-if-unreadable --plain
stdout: 1000 rpm
